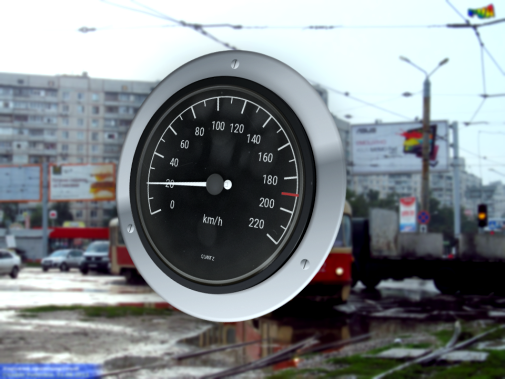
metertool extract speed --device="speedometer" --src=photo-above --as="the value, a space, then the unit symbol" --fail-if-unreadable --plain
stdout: 20 km/h
